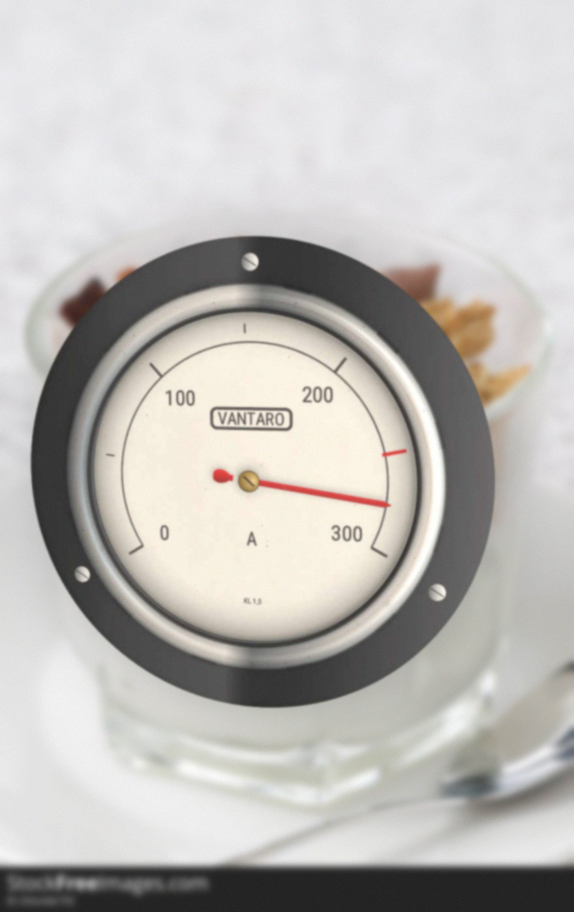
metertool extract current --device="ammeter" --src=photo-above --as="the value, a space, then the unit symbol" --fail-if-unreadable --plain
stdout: 275 A
